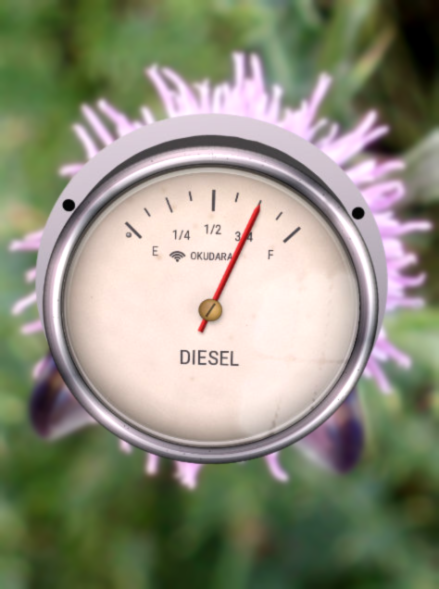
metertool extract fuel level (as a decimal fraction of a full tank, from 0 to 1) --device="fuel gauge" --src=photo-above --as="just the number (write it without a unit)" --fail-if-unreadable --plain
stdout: 0.75
